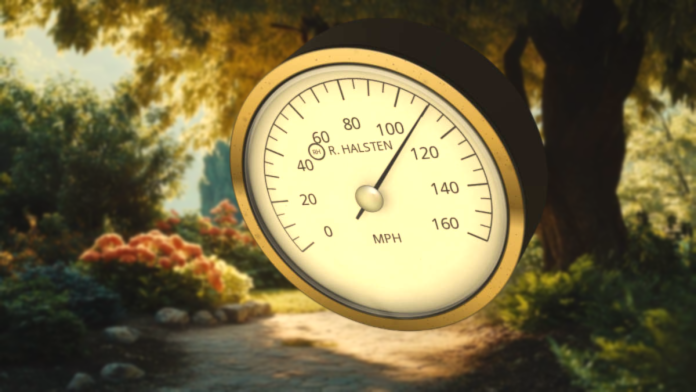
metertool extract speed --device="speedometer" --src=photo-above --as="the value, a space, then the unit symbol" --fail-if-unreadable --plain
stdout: 110 mph
